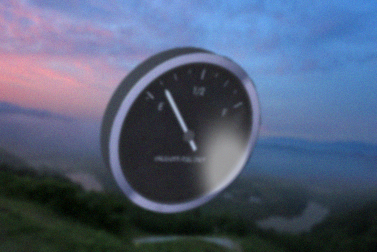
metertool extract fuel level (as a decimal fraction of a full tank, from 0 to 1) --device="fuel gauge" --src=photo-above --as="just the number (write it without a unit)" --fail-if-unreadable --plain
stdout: 0.125
